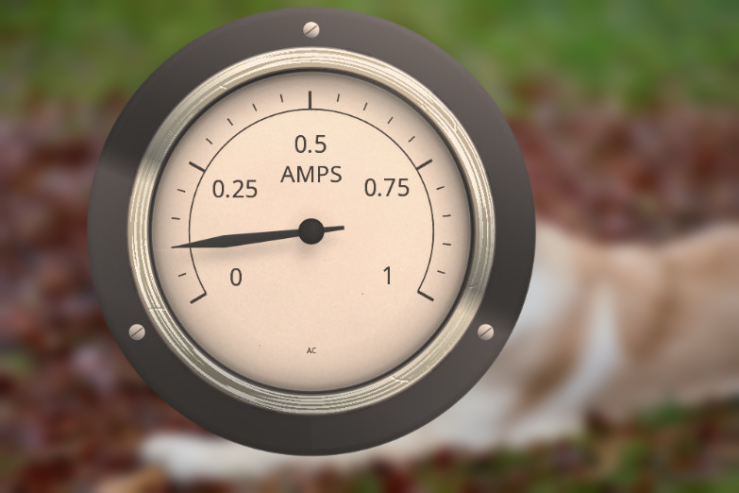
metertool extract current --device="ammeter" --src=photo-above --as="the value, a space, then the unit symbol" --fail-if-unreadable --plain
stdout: 0.1 A
